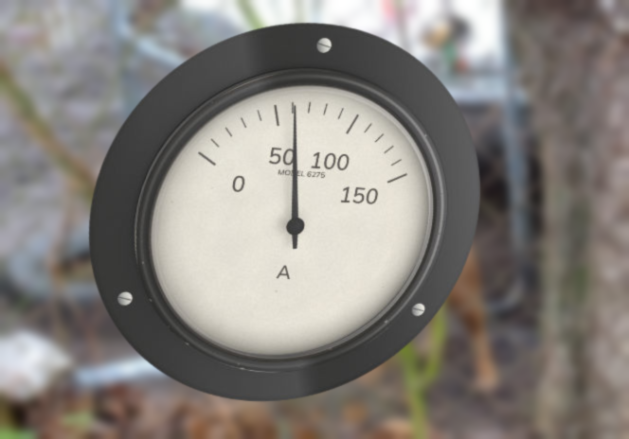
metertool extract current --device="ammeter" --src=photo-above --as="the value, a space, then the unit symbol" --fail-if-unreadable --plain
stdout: 60 A
